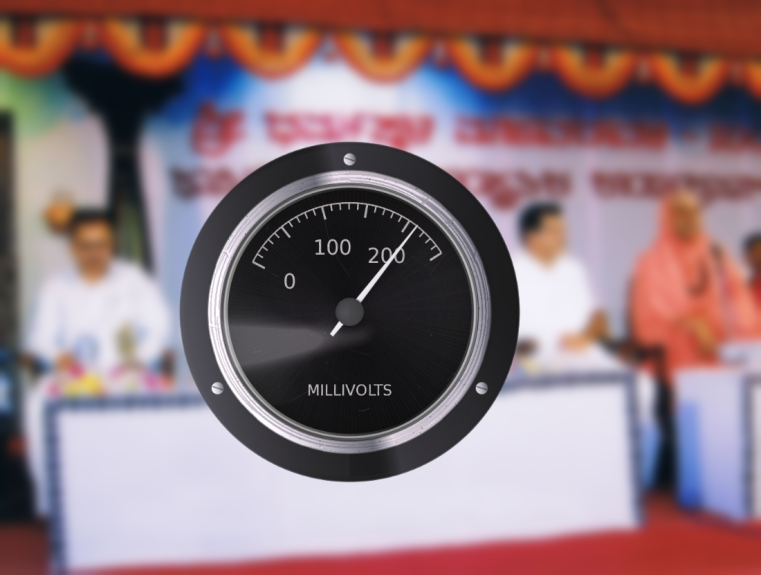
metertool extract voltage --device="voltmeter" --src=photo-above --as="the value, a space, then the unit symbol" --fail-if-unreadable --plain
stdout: 210 mV
